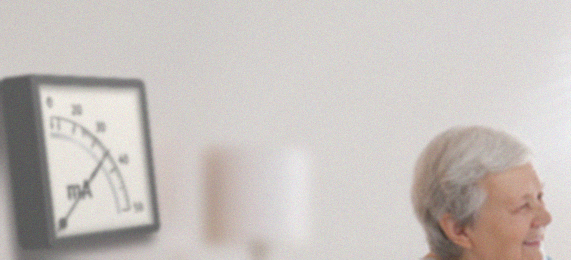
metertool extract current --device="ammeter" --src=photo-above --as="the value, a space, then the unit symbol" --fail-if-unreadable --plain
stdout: 35 mA
